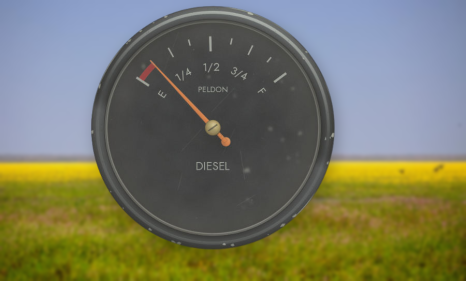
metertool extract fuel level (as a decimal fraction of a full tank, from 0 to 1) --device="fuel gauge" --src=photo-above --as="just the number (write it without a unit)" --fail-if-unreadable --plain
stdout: 0.125
